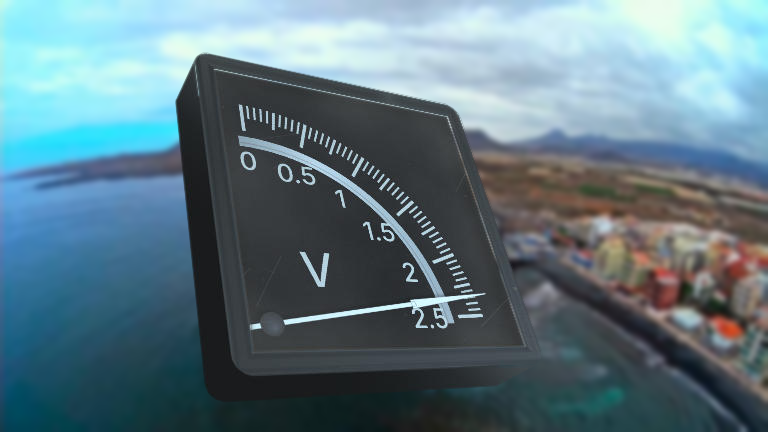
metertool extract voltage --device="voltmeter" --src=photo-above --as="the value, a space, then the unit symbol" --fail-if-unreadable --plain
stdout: 2.35 V
